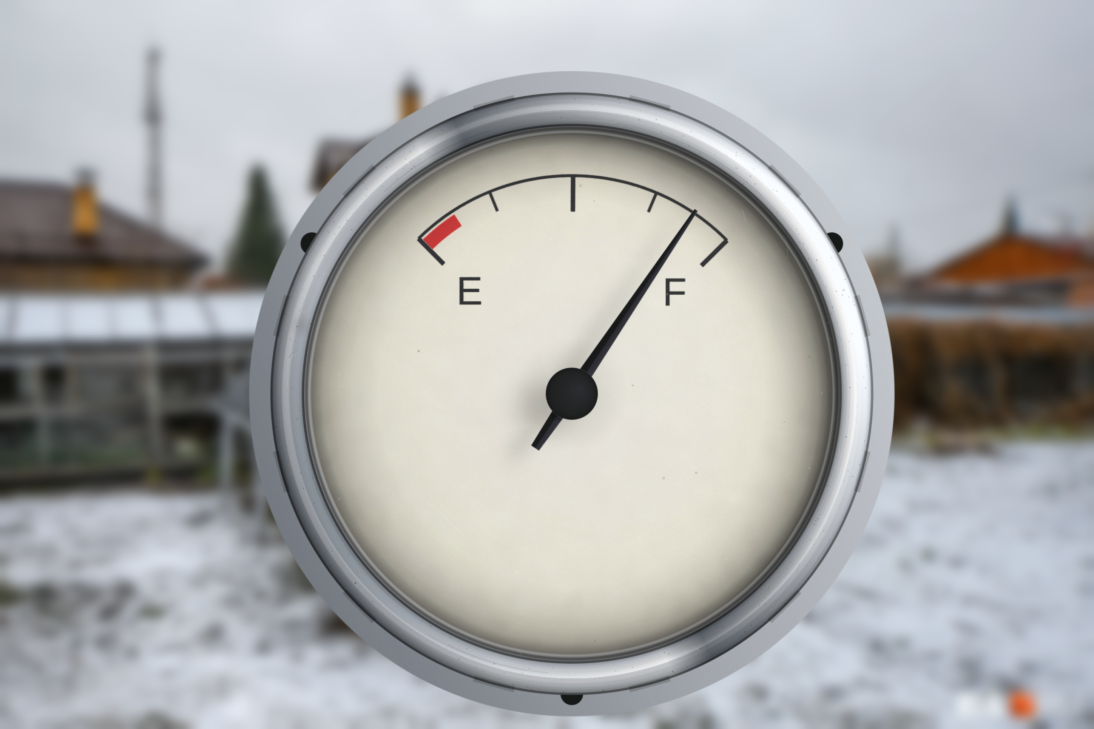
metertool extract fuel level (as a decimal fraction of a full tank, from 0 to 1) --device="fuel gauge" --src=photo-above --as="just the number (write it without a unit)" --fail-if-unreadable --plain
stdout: 0.875
